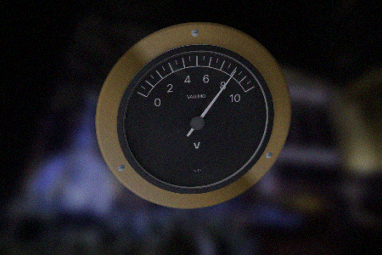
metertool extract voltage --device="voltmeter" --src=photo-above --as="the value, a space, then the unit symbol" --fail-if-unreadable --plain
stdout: 8 V
